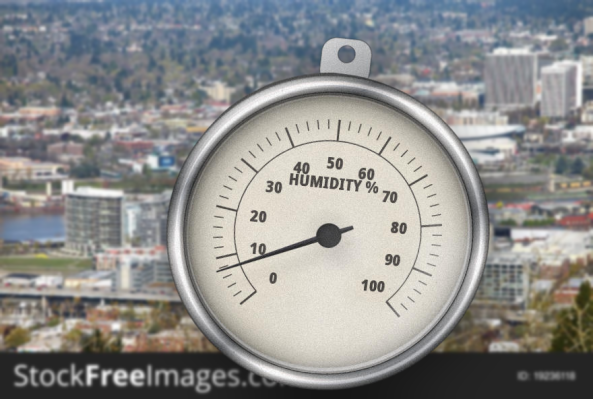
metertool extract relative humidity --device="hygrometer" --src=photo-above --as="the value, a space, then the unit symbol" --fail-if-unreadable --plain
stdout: 8 %
